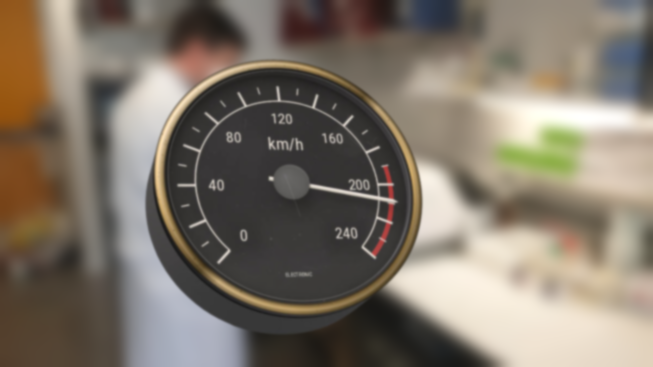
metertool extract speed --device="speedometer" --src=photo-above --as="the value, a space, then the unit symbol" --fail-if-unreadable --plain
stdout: 210 km/h
